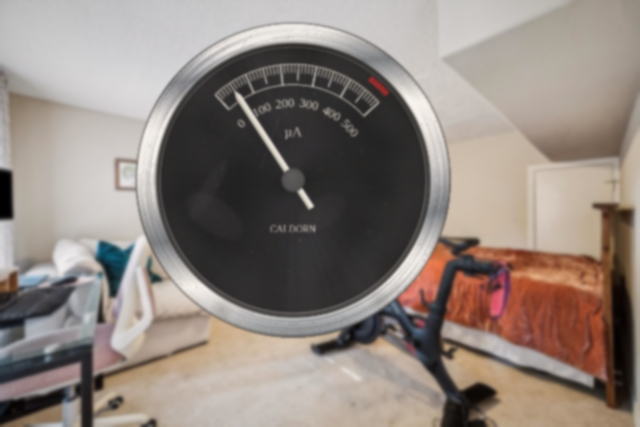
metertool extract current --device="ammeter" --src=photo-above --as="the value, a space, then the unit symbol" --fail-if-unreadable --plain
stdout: 50 µA
